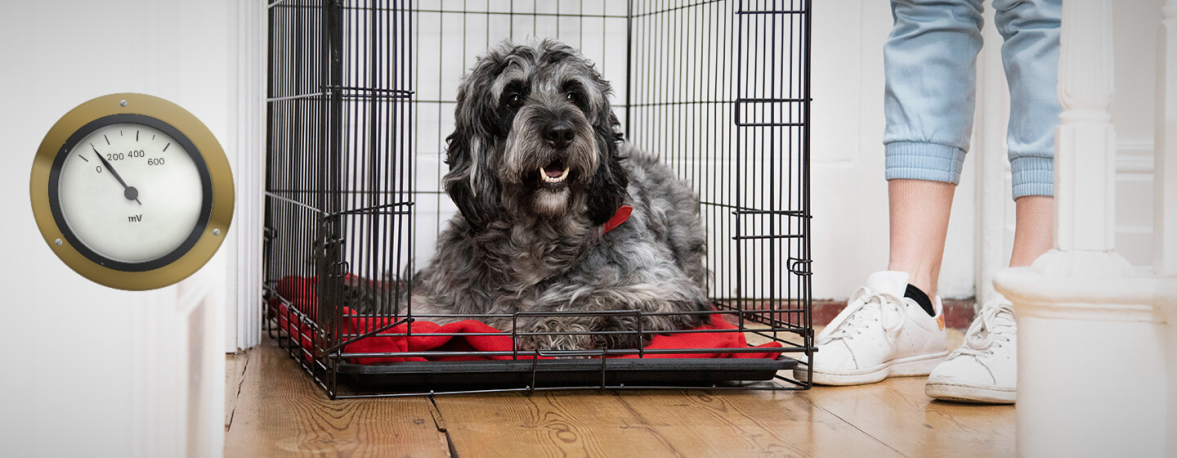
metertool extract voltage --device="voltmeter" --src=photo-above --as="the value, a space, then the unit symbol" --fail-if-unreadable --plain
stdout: 100 mV
